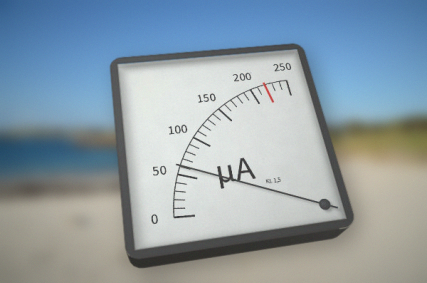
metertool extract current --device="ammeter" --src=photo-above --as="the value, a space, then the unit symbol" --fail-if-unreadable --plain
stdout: 60 µA
